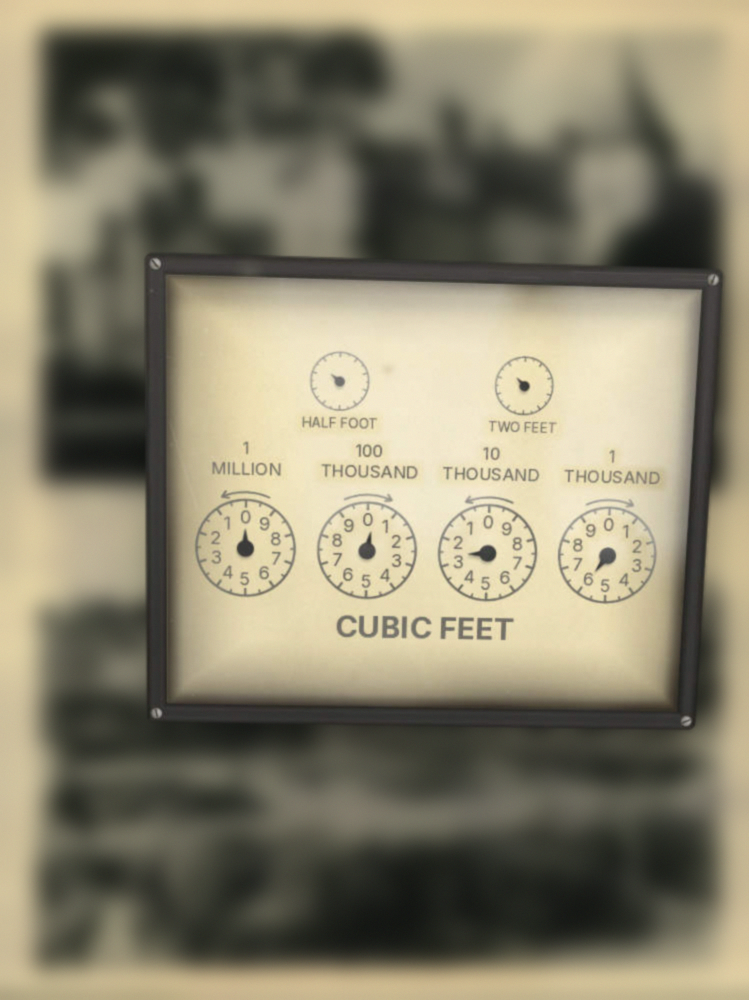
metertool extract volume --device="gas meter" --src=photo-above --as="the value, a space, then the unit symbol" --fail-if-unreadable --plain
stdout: 2600 ft³
